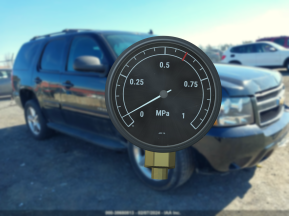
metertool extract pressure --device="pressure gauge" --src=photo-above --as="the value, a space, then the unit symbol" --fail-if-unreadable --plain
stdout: 0.05 MPa
